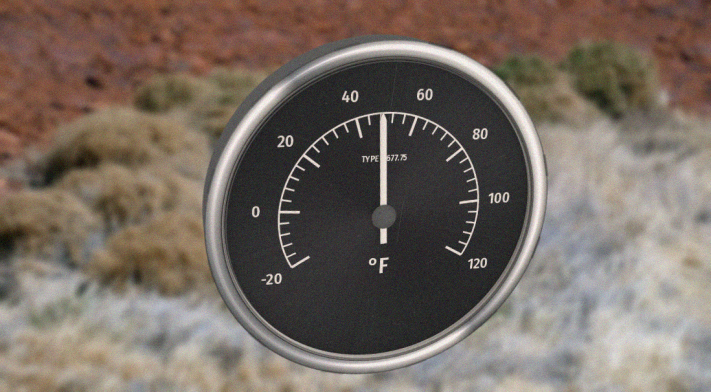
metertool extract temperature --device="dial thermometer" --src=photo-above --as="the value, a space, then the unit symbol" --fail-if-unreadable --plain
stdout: 48 °F
